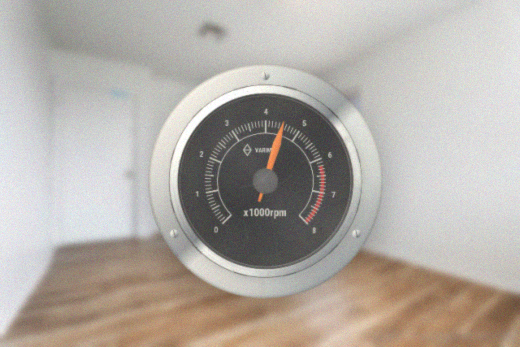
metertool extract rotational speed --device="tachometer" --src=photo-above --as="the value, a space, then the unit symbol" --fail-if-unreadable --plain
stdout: 4500 rpm
